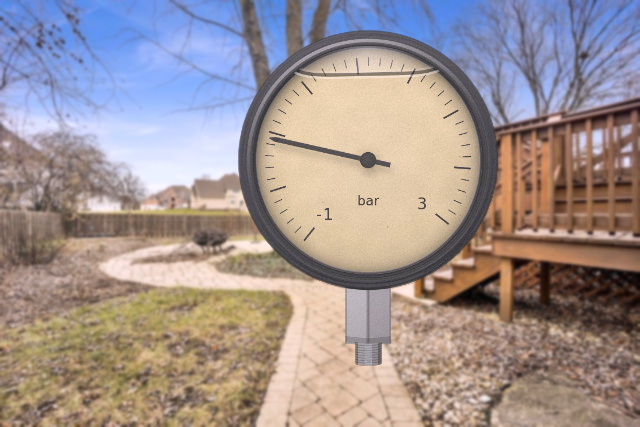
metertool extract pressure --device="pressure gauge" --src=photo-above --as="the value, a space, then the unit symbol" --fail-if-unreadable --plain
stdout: -0.05 bar
